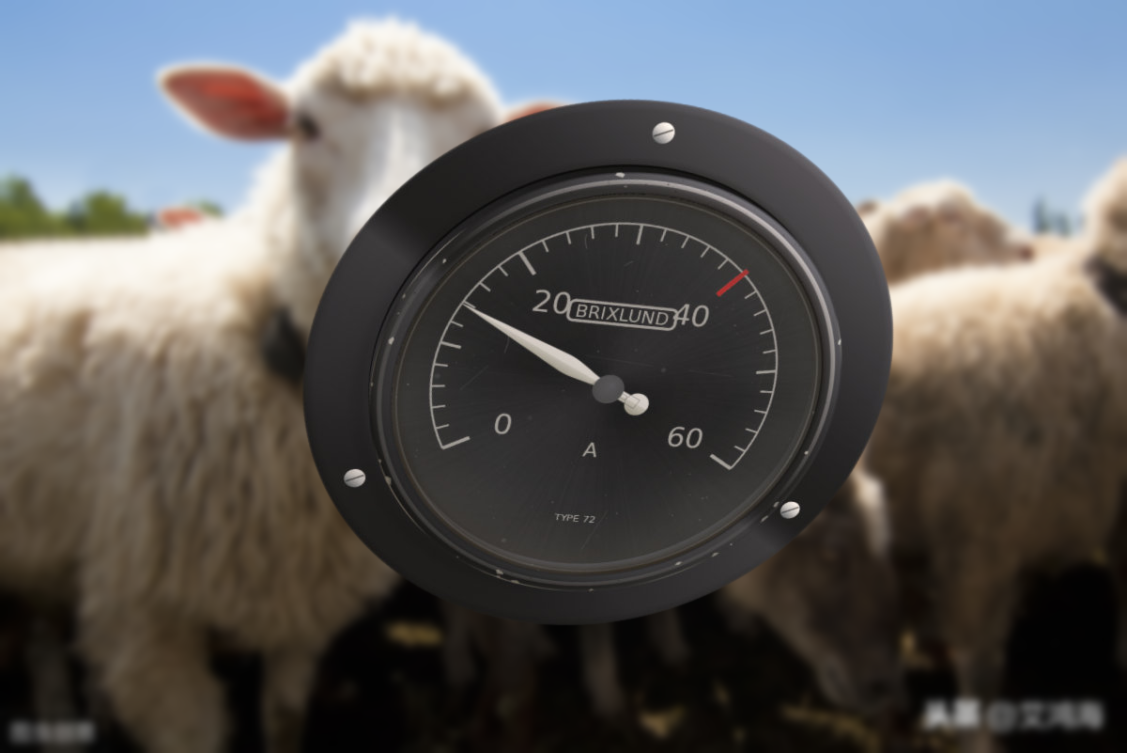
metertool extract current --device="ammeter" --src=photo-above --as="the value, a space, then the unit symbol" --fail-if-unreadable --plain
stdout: 14 A
